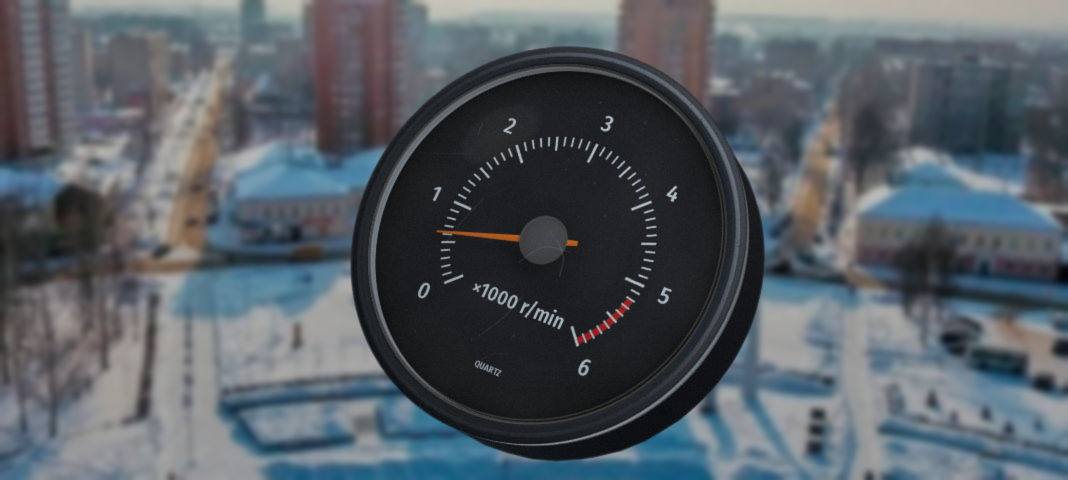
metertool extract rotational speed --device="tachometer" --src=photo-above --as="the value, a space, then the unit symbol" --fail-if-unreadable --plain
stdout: 600 rpm
